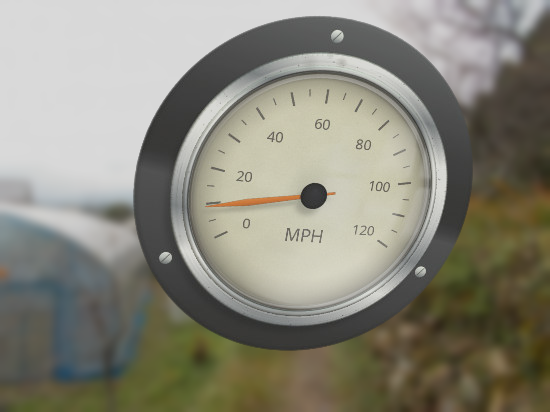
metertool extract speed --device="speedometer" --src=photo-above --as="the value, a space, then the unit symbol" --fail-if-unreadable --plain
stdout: 10 mph
